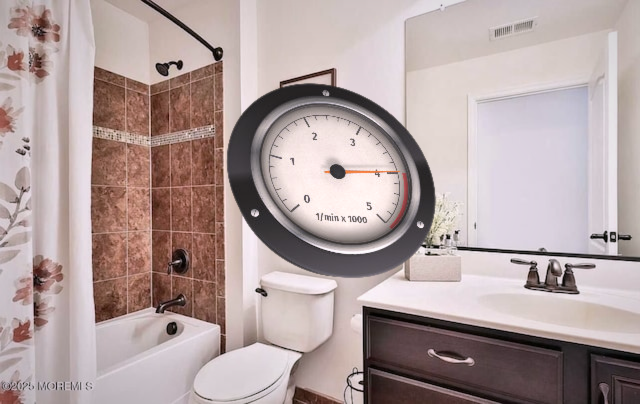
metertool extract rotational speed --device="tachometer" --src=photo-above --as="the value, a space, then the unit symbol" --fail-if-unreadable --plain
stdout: 4000 rpm
